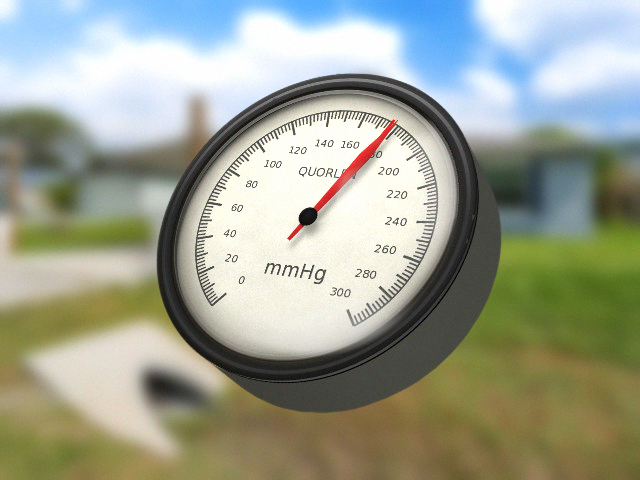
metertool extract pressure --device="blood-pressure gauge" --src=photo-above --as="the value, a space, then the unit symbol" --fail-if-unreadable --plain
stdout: 180 mmHg
